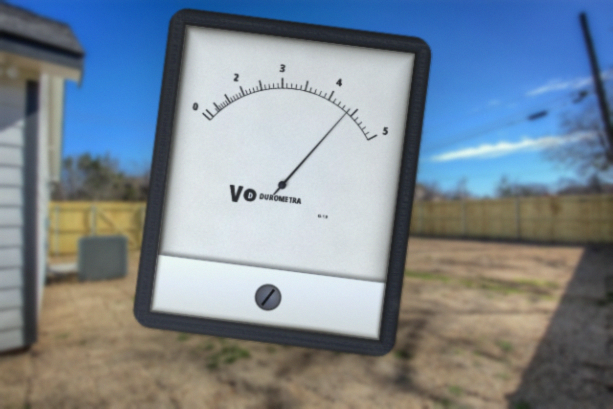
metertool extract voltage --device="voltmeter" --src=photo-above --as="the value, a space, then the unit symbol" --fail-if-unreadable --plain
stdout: 4.4 V
